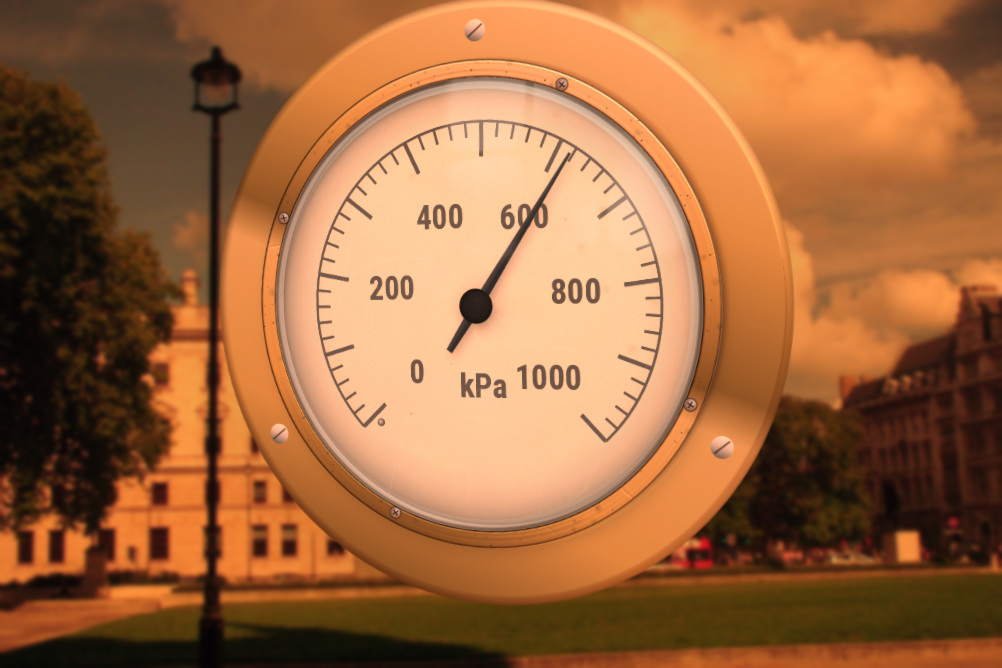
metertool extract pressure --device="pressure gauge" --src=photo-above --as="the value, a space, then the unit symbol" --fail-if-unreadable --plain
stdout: 620 kPa
